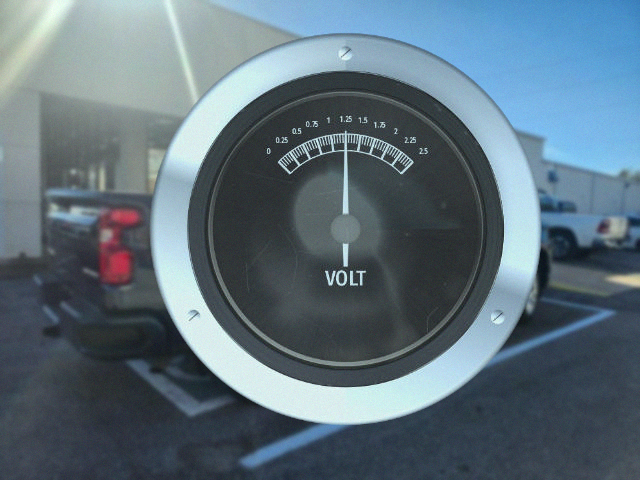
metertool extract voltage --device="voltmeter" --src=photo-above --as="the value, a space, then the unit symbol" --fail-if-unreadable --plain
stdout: 1.25 V
